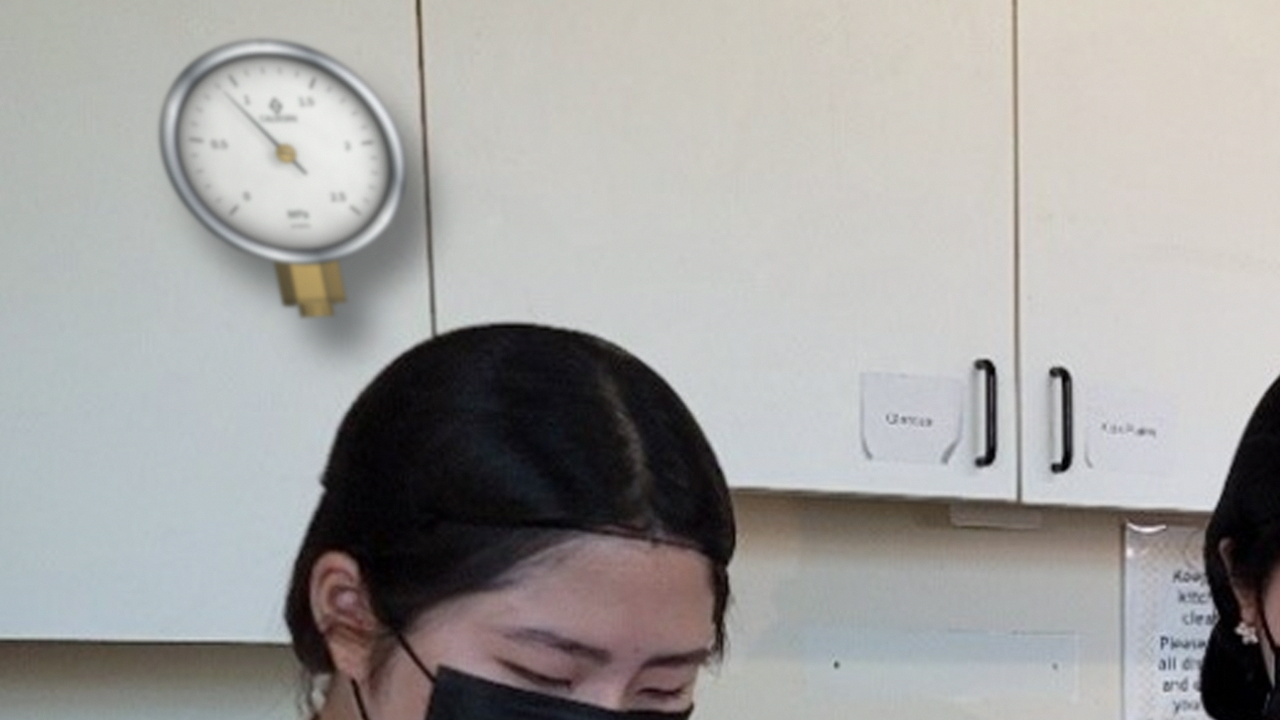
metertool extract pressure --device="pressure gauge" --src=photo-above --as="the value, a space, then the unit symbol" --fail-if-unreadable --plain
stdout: 0.9 MPa
